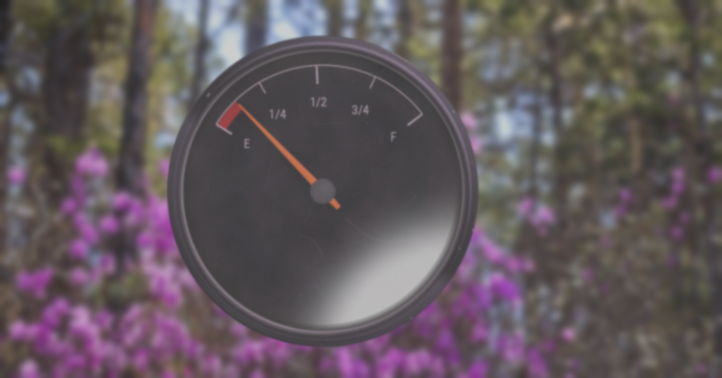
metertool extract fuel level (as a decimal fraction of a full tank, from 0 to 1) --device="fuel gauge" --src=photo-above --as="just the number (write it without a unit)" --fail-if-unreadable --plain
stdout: 0.125
